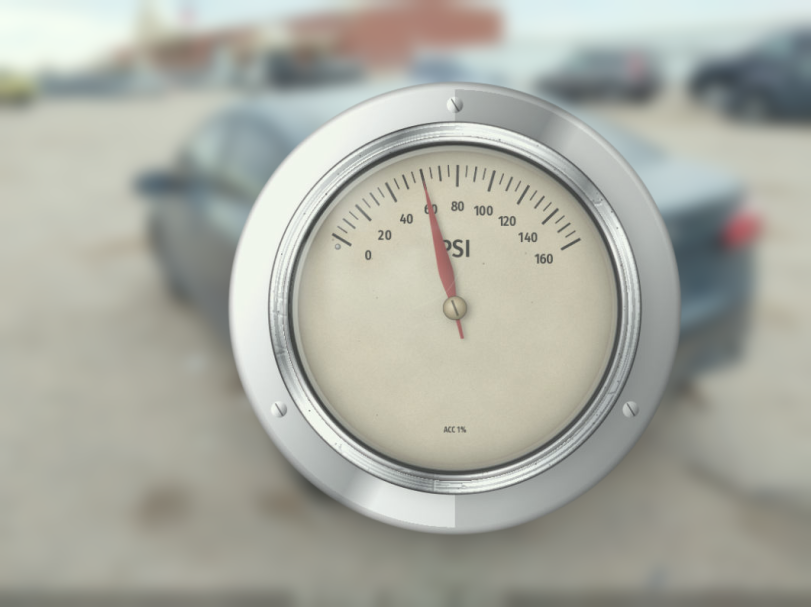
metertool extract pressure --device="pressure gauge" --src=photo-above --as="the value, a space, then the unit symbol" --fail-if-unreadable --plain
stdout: 60 psi
